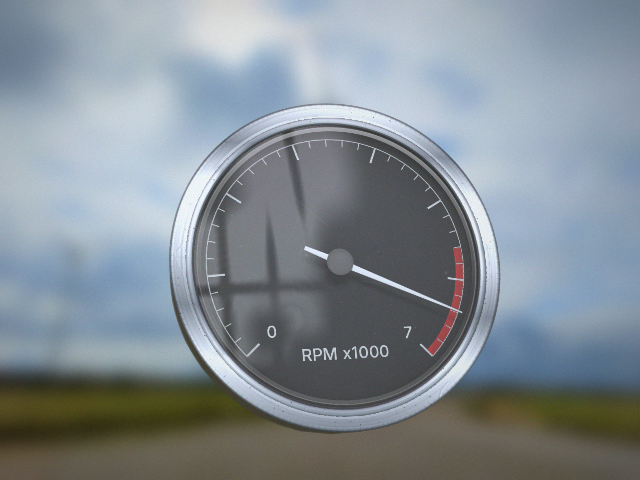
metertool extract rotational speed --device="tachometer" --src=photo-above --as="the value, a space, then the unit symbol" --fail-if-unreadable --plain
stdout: 6400 rpm
